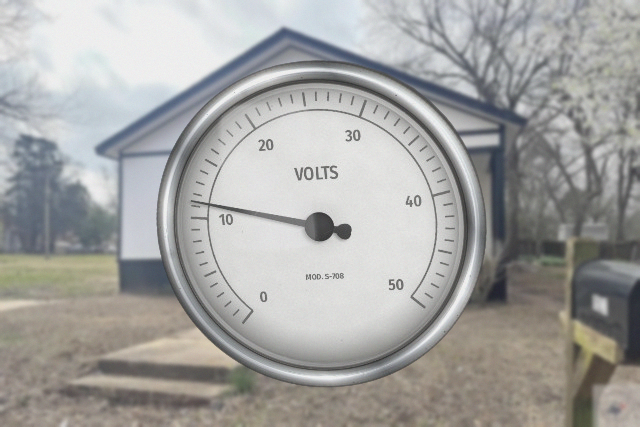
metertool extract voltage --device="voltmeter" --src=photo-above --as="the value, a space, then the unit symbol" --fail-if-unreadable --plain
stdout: 11.5 V
